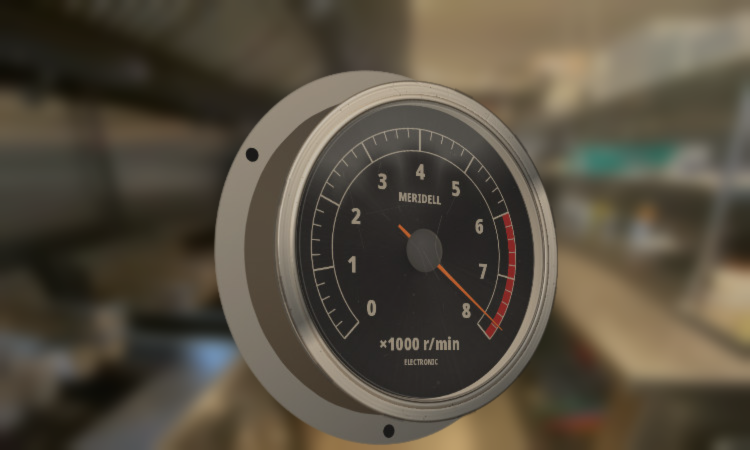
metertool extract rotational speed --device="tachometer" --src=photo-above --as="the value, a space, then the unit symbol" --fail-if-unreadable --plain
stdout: 7800 rpm
